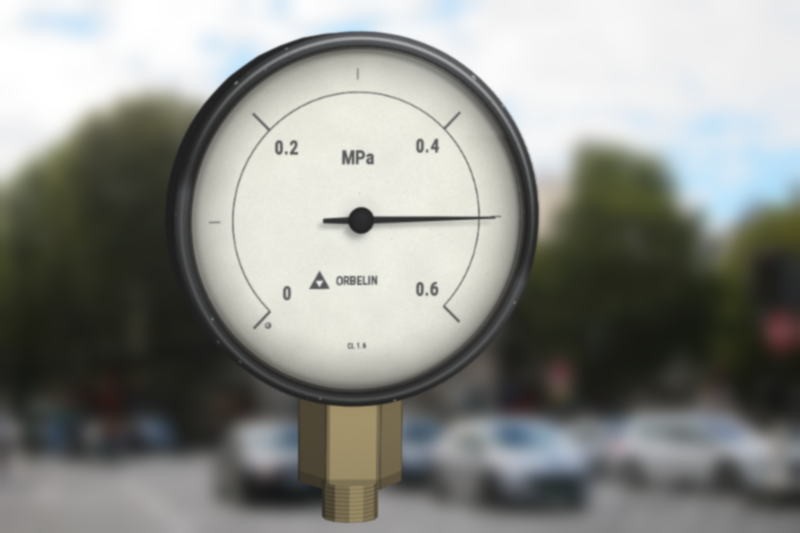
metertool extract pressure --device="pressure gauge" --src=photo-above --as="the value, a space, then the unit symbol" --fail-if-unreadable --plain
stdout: 0.5 MPa
